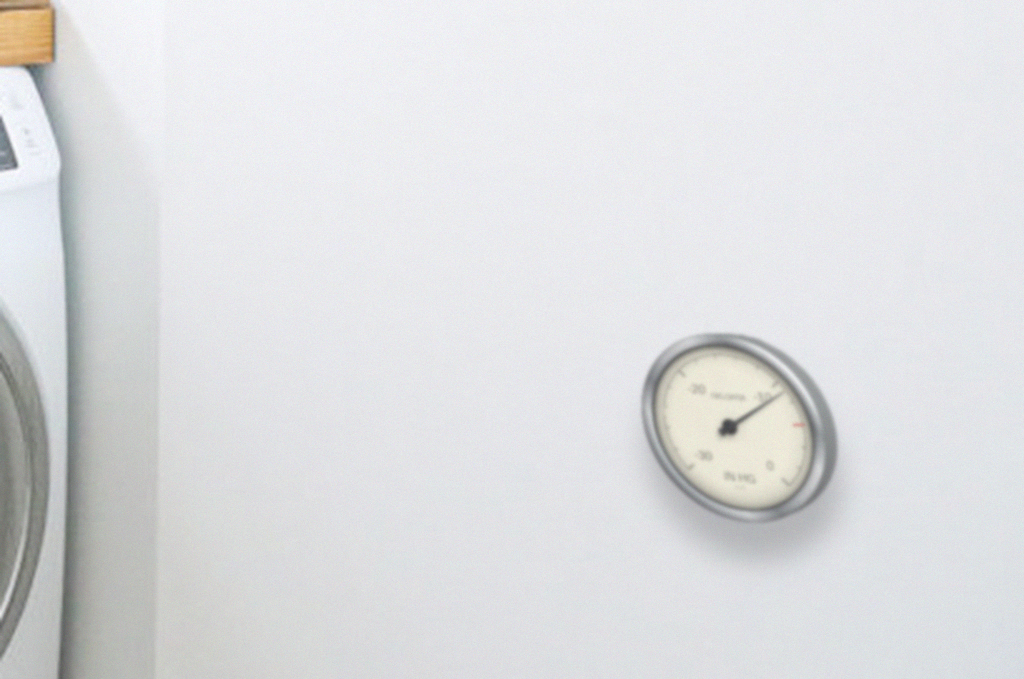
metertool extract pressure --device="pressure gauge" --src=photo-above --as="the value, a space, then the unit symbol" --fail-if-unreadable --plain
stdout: -9 inHg
